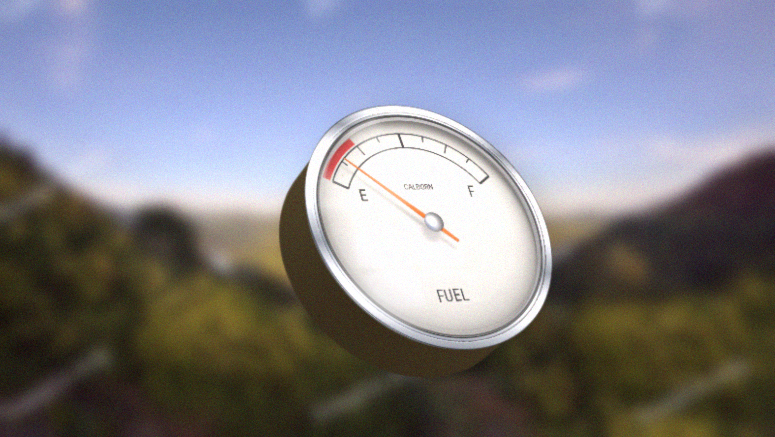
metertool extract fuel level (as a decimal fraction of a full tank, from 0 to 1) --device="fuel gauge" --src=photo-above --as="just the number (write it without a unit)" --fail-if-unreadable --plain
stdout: 0.125
